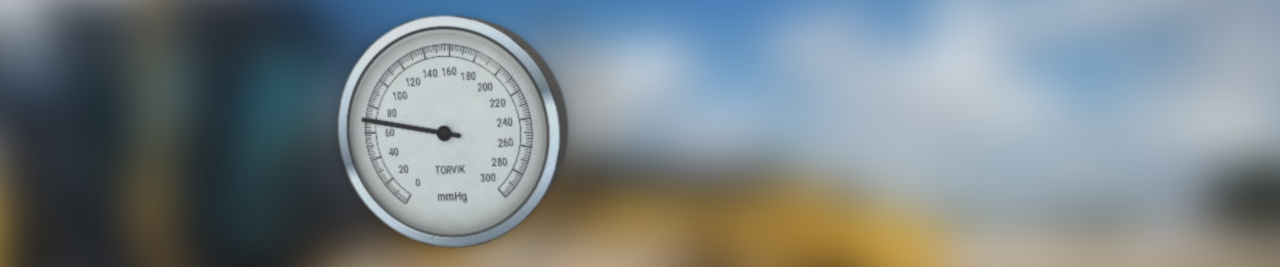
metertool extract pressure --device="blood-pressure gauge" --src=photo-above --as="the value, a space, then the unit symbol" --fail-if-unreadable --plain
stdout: 70 mmHg
